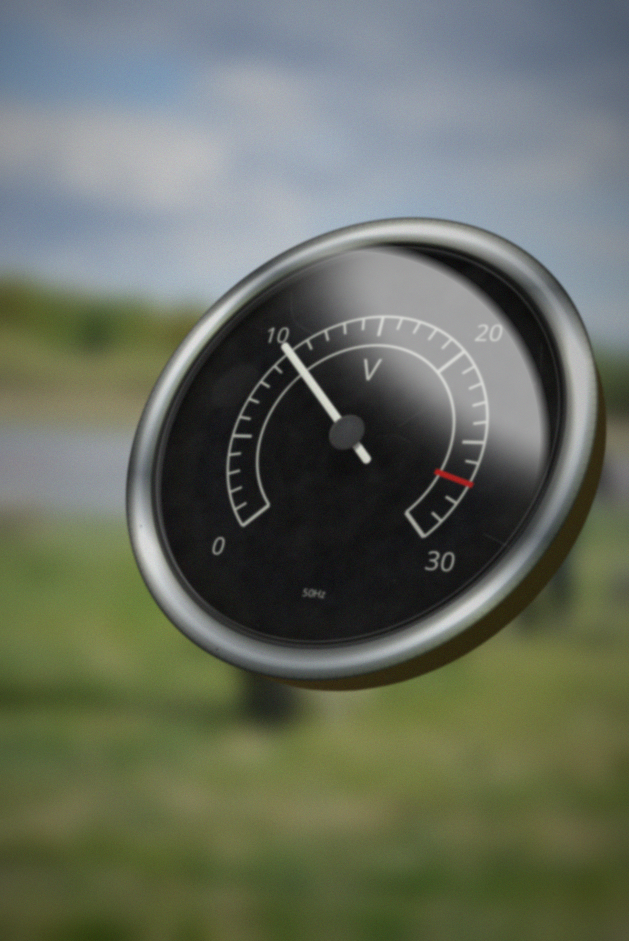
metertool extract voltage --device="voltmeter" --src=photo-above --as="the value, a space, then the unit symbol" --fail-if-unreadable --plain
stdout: 10 V
